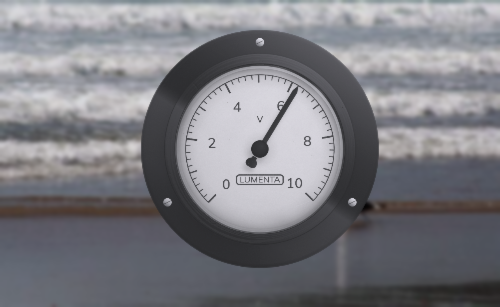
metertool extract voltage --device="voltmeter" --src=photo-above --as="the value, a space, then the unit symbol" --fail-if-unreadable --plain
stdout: 6.2 V
